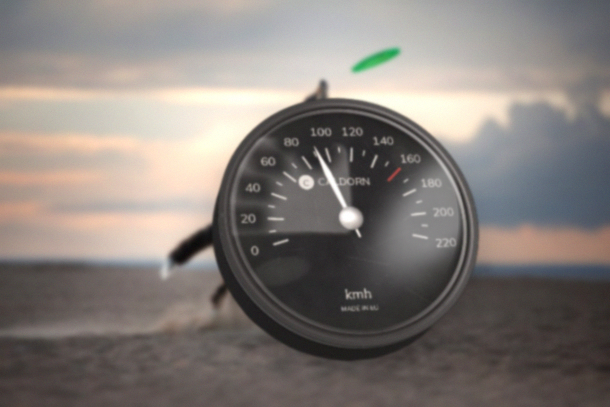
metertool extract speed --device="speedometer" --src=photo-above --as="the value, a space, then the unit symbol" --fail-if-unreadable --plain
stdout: 90 km/h
